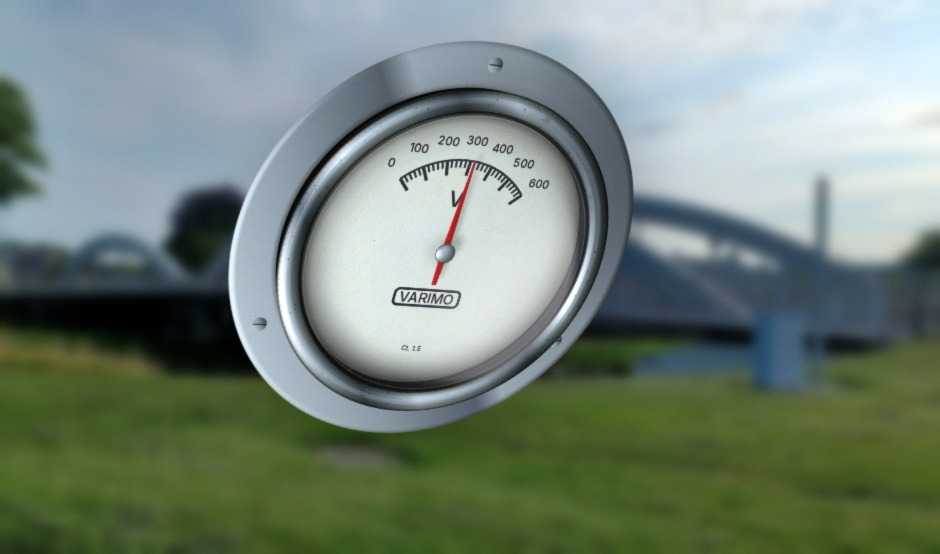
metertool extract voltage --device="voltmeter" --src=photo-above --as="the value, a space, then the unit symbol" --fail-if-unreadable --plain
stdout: 300 V
